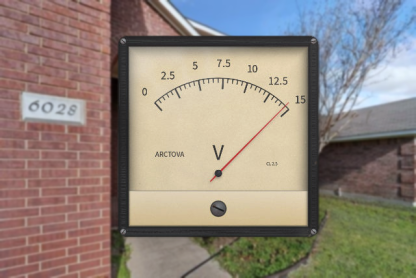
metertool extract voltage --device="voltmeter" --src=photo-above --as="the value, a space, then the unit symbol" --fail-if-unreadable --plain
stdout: 14.5 V
